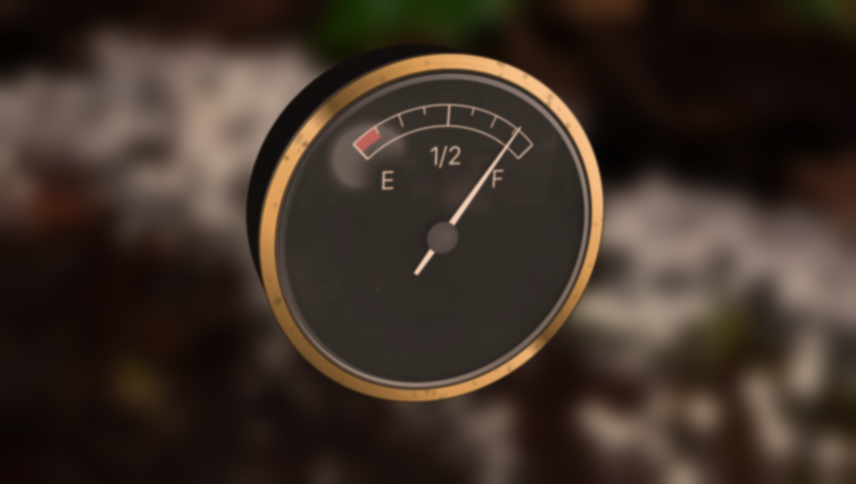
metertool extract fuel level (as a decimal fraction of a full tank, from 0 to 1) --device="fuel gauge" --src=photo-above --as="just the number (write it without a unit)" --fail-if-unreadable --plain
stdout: 0.875
